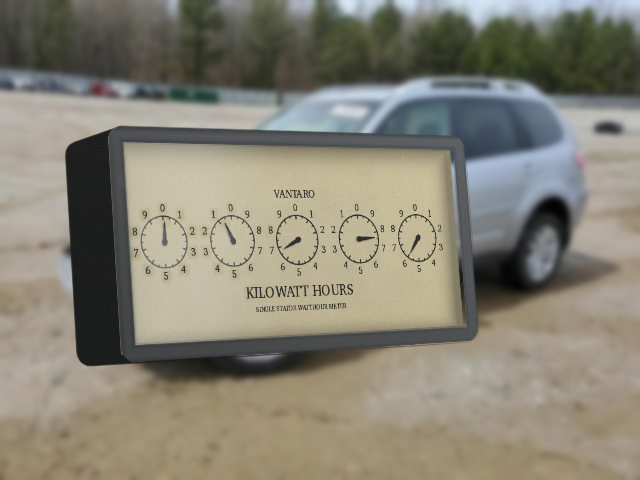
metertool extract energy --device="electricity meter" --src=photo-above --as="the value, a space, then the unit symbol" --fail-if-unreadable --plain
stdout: 676 kWh
